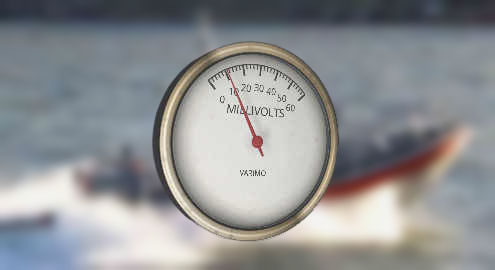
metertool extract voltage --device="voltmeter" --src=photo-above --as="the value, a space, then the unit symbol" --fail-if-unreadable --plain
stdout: 10 mV
